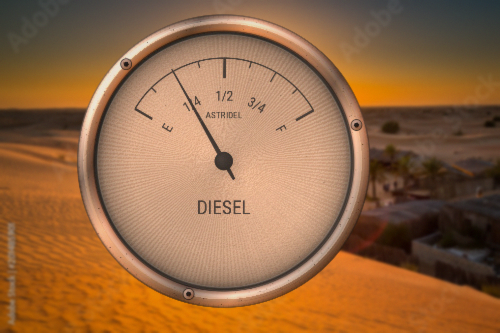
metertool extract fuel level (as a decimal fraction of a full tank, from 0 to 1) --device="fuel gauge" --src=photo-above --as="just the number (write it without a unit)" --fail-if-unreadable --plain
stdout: 0.25
